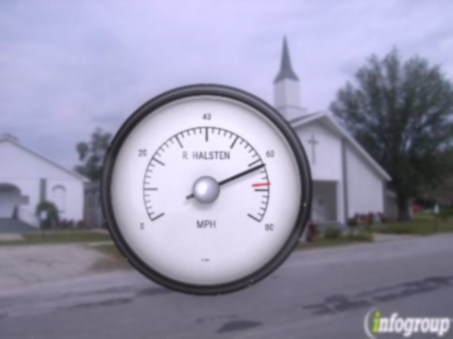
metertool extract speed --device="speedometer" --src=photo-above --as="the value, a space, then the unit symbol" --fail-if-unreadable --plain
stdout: 62 mph
